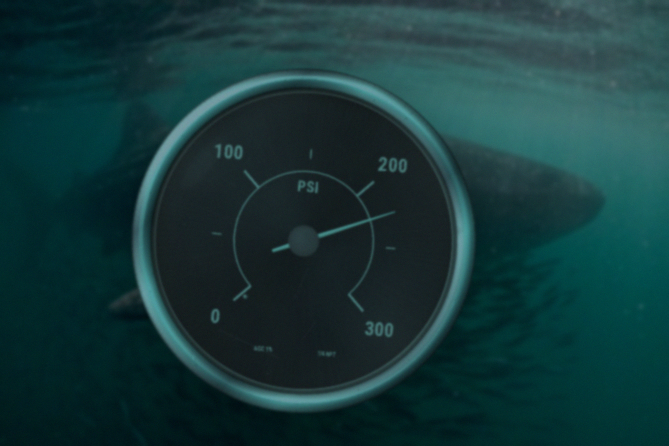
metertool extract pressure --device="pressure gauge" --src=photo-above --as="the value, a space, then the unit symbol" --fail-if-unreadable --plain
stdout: 225 psi
